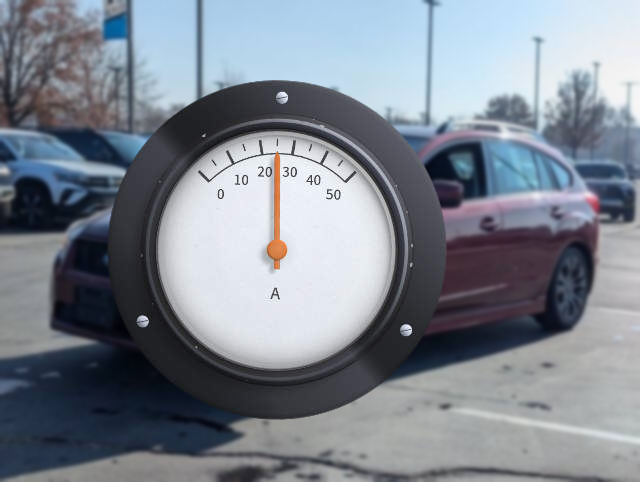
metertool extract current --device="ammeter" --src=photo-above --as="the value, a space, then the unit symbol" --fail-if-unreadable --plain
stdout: 25 A
